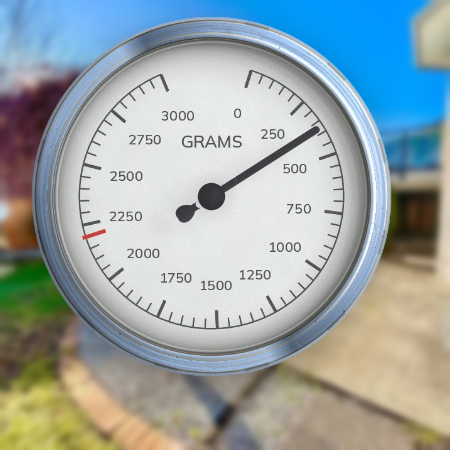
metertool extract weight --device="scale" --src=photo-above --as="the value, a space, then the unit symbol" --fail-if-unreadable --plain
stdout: 375 g
